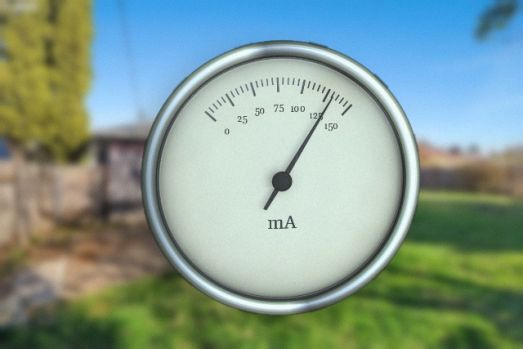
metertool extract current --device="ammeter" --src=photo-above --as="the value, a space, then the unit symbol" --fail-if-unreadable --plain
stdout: 130 mA
